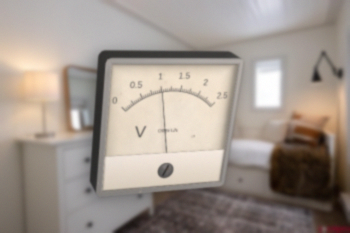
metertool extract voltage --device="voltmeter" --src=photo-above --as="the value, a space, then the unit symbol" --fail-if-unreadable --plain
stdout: 1 V
